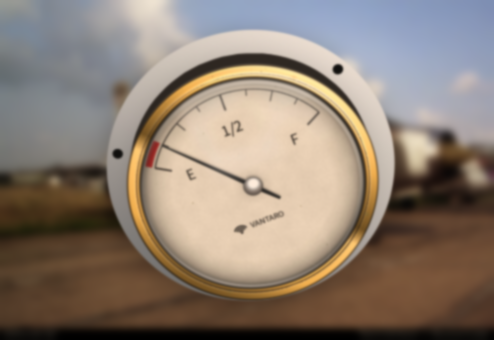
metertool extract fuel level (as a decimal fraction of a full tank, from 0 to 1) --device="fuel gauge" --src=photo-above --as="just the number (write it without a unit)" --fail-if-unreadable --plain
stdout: 0.125
